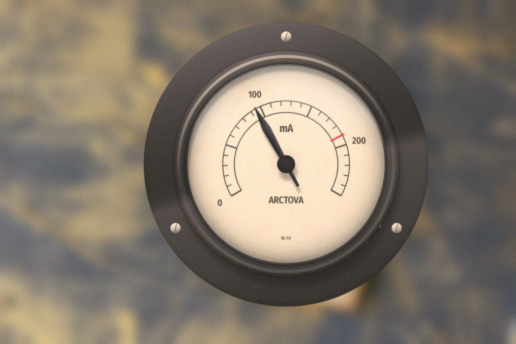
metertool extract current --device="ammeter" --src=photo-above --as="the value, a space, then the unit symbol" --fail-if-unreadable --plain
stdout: 95 mA
